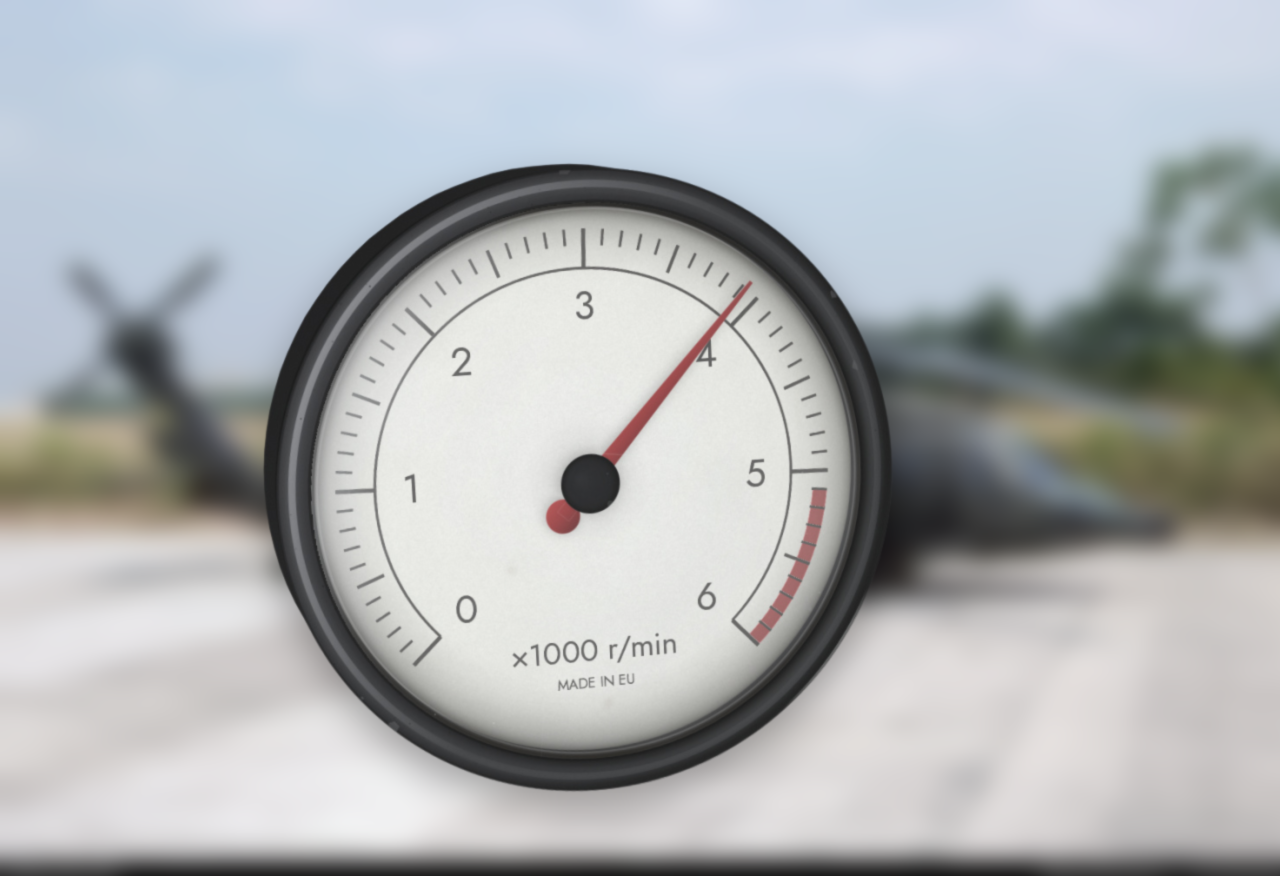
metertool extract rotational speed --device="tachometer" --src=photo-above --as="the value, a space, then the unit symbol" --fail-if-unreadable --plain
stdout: 3900 rpm
